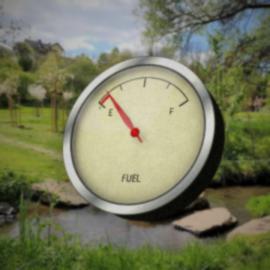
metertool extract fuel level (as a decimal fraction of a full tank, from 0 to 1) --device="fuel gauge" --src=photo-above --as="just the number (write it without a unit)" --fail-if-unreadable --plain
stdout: 0.125
